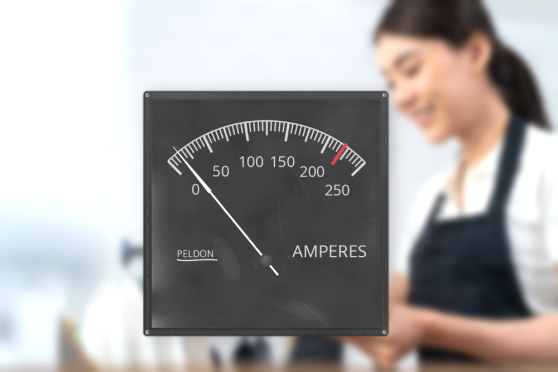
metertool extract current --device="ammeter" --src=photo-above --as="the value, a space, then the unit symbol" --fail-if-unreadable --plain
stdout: 15 A
